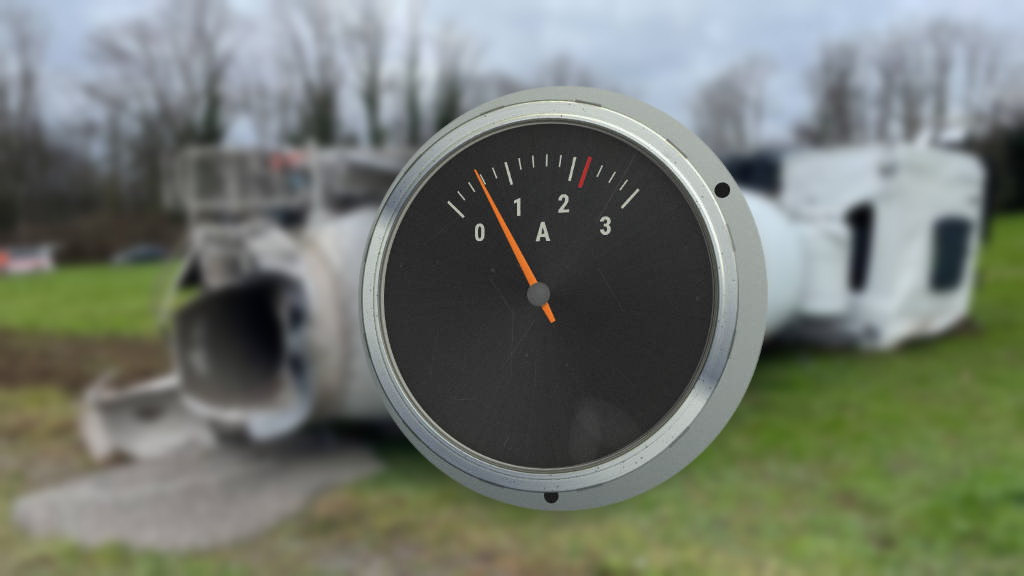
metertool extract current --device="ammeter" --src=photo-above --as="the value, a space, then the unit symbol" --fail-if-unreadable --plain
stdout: 0.6 A
